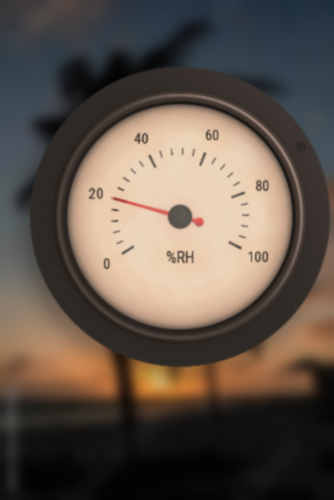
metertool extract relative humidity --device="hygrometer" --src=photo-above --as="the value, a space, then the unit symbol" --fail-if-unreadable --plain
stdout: 20 %
